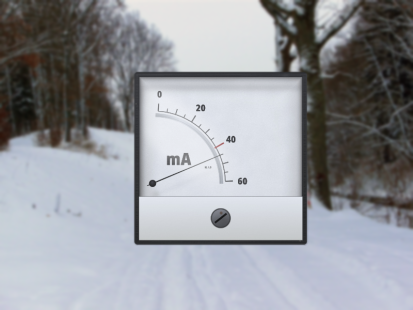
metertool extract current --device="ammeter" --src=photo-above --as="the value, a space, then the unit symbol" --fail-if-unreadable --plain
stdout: 45 mA
